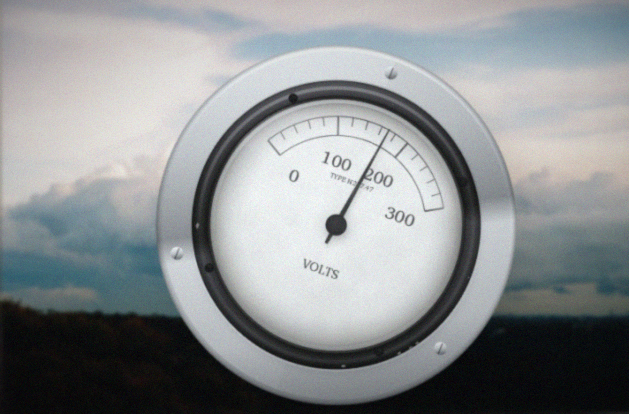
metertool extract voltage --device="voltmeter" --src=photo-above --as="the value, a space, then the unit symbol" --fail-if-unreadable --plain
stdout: 170 V
